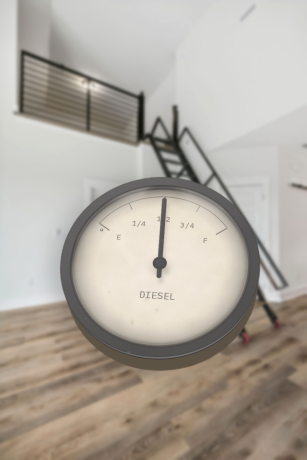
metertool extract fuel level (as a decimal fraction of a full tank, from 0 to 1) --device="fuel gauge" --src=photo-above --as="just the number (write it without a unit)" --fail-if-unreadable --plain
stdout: 0.5
